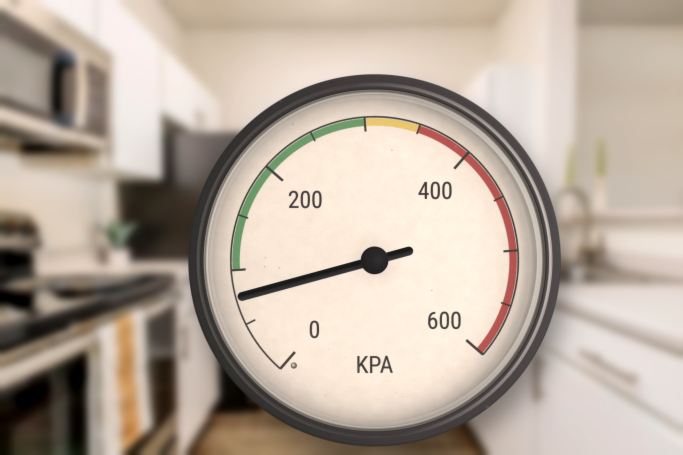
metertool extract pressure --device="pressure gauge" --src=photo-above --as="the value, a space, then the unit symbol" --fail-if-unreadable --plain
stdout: 75 kPa
